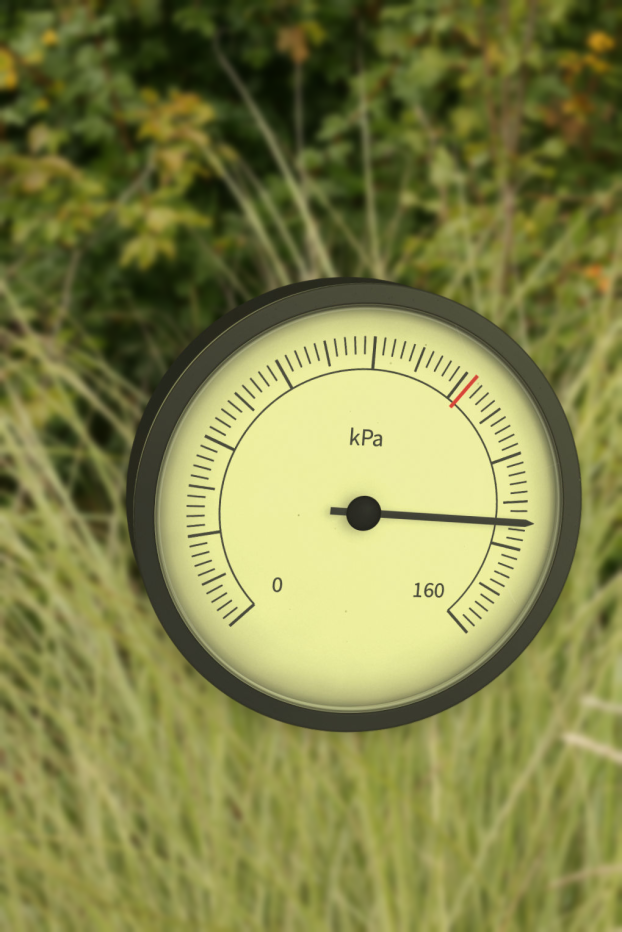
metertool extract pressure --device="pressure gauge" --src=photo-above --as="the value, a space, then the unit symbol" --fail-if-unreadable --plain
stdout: 134 kPa
